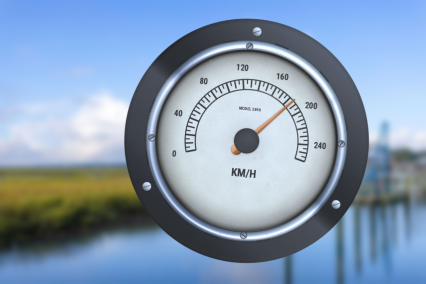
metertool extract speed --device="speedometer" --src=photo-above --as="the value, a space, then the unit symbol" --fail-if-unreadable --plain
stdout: 185 km/h
